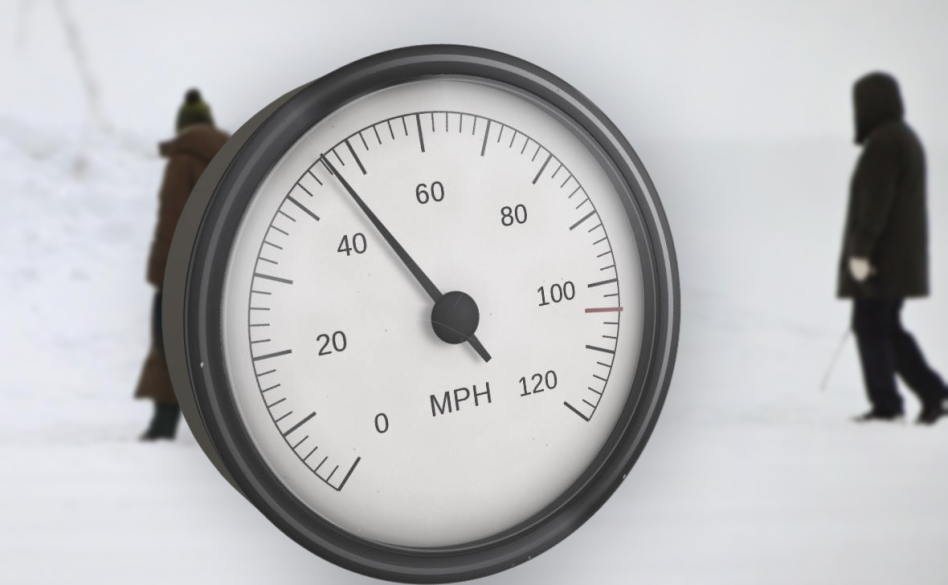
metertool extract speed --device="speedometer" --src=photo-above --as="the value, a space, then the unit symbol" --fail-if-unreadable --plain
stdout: 46 mph
